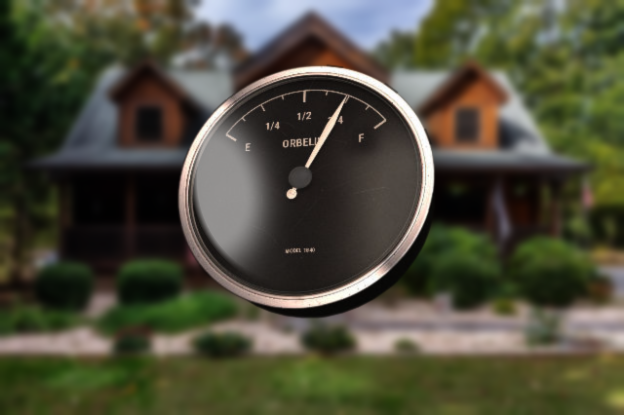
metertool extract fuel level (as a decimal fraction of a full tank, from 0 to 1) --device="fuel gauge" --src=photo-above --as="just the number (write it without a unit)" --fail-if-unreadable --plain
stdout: 0.75
